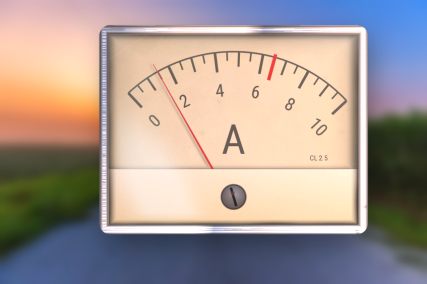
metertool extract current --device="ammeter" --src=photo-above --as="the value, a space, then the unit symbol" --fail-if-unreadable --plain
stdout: 1.5 A
